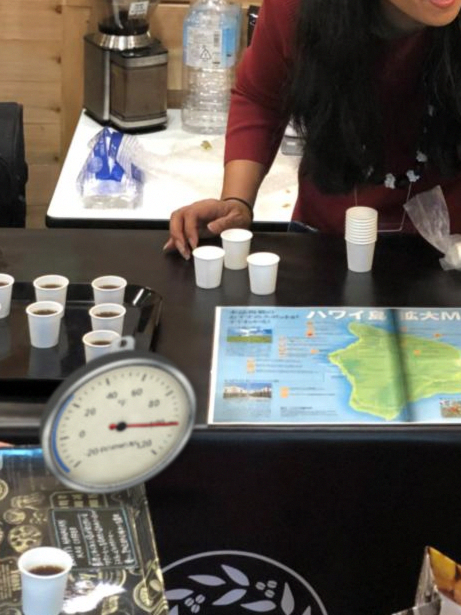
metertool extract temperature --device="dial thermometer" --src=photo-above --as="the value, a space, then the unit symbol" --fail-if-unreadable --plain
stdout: 100 °F
